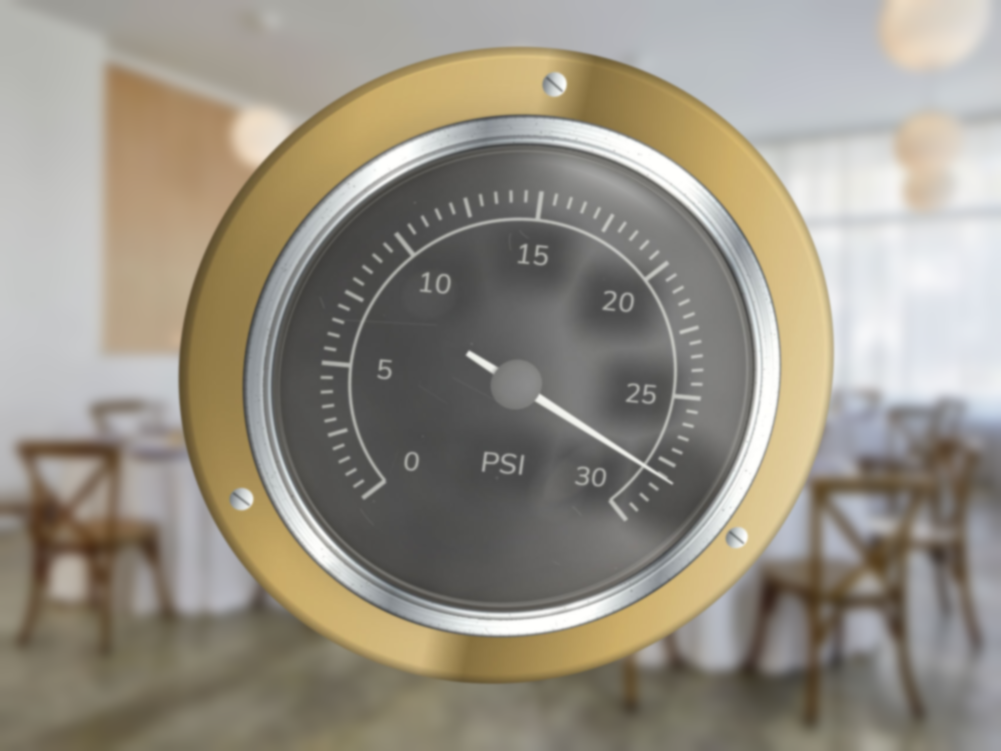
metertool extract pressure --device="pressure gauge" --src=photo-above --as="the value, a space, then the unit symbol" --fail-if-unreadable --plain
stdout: 28 psi
